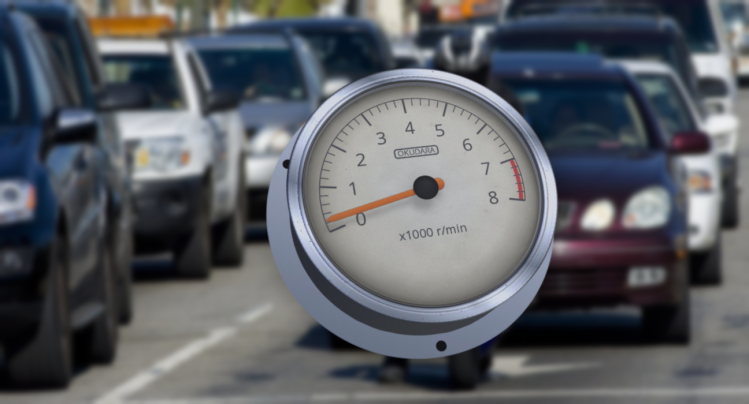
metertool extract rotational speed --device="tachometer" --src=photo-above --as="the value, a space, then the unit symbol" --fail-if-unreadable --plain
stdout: 200 rpm
